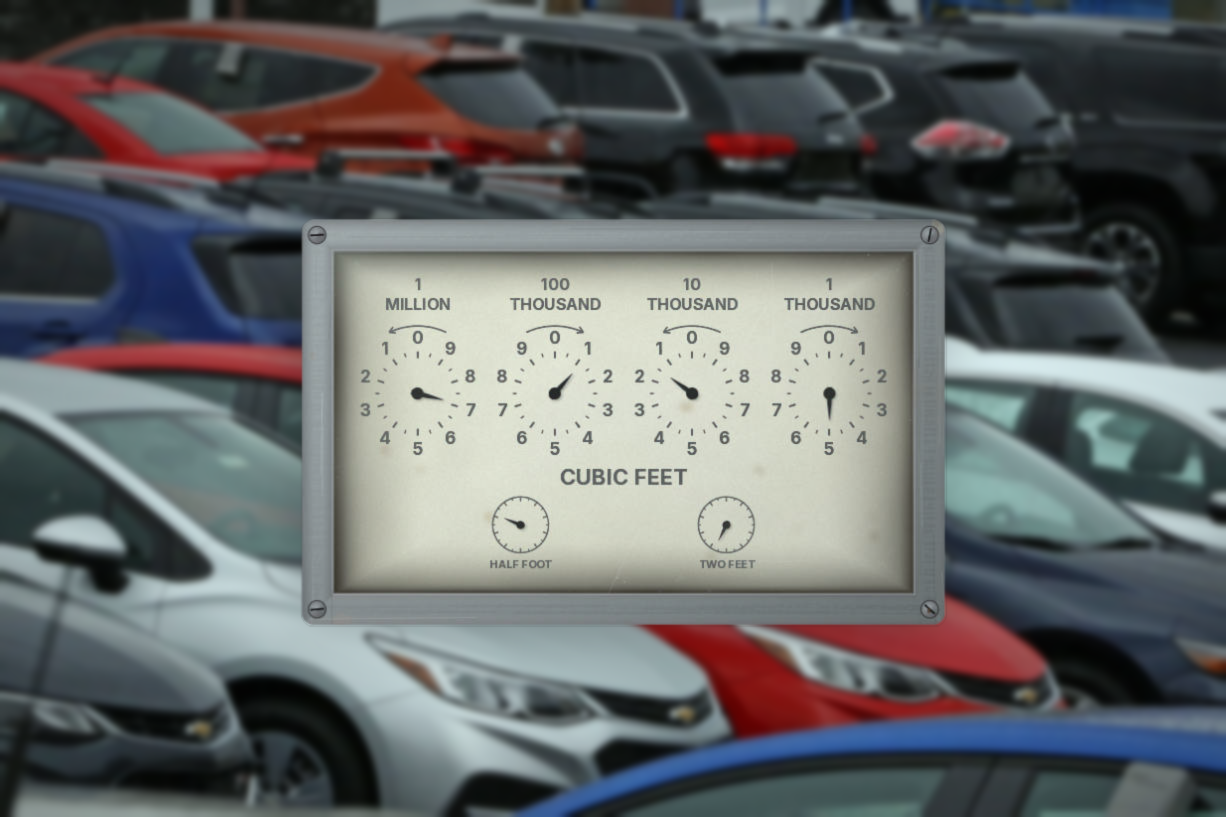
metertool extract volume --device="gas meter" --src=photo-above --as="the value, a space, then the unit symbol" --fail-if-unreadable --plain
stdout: 711500 ft³
